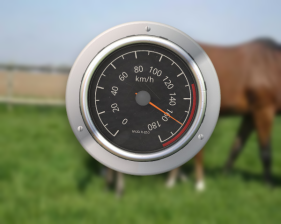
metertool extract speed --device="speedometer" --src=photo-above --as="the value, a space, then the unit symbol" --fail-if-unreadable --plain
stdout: 160 km/h
